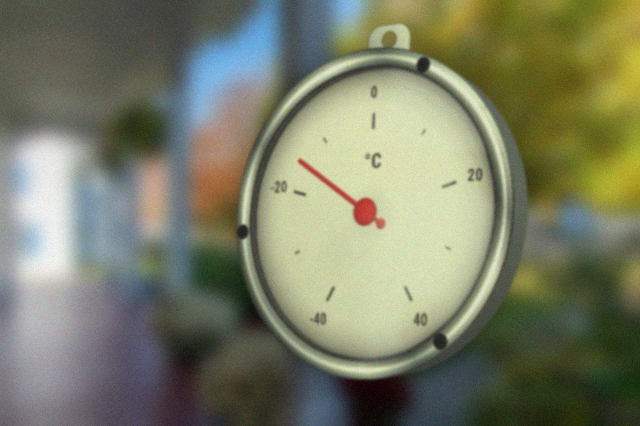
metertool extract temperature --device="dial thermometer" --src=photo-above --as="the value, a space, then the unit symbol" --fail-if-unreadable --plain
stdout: -15 °C
